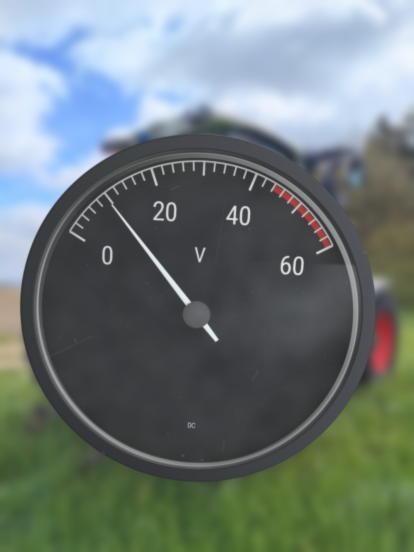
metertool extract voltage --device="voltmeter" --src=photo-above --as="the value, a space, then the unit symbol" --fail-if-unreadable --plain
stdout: 10 V
